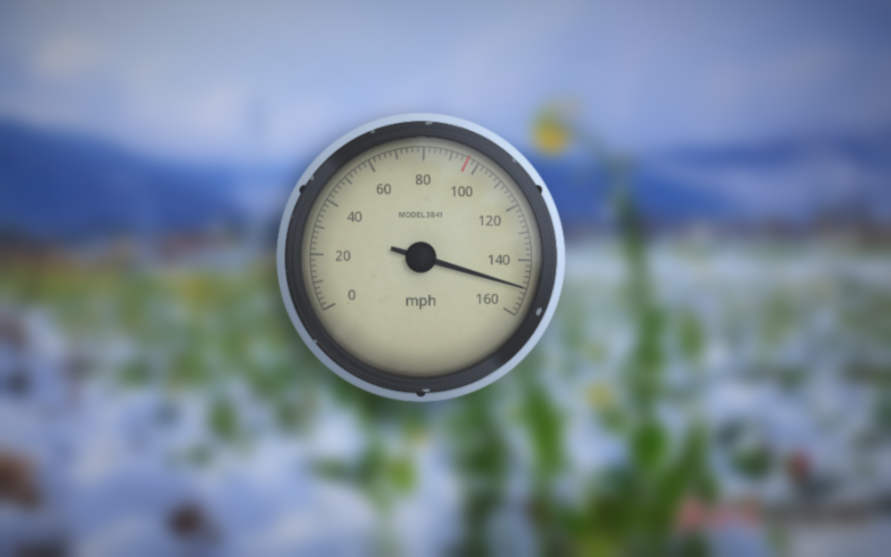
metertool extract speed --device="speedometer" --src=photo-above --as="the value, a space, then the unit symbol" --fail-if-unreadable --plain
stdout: 150 mph
